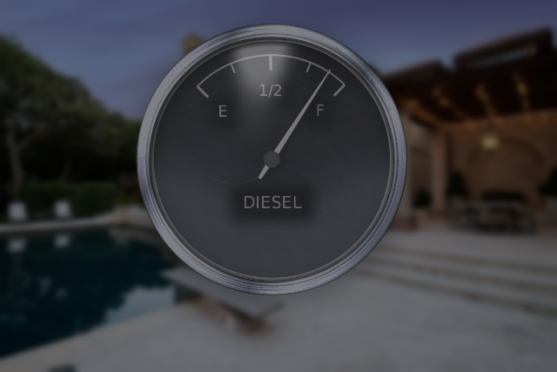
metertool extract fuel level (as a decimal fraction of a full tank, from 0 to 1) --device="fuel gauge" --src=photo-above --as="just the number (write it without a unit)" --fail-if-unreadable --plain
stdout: 0.875
